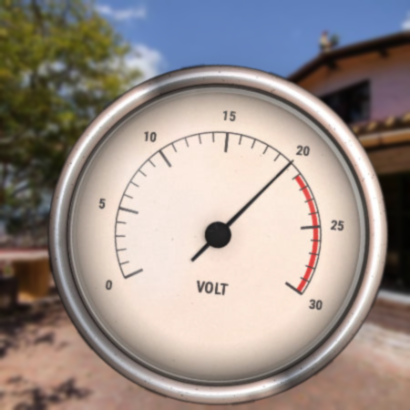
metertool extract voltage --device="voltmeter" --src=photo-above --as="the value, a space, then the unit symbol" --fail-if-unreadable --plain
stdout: 20 V
